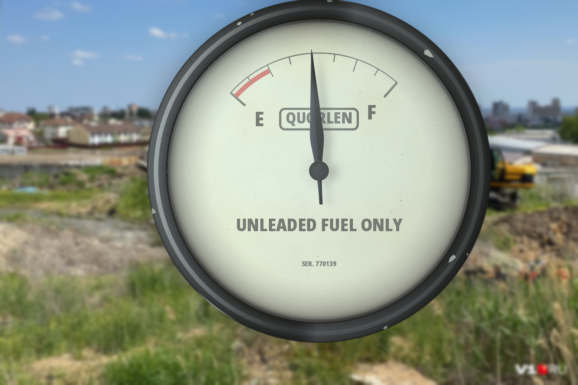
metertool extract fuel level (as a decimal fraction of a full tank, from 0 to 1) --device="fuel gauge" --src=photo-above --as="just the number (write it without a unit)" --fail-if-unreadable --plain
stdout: 0.5
